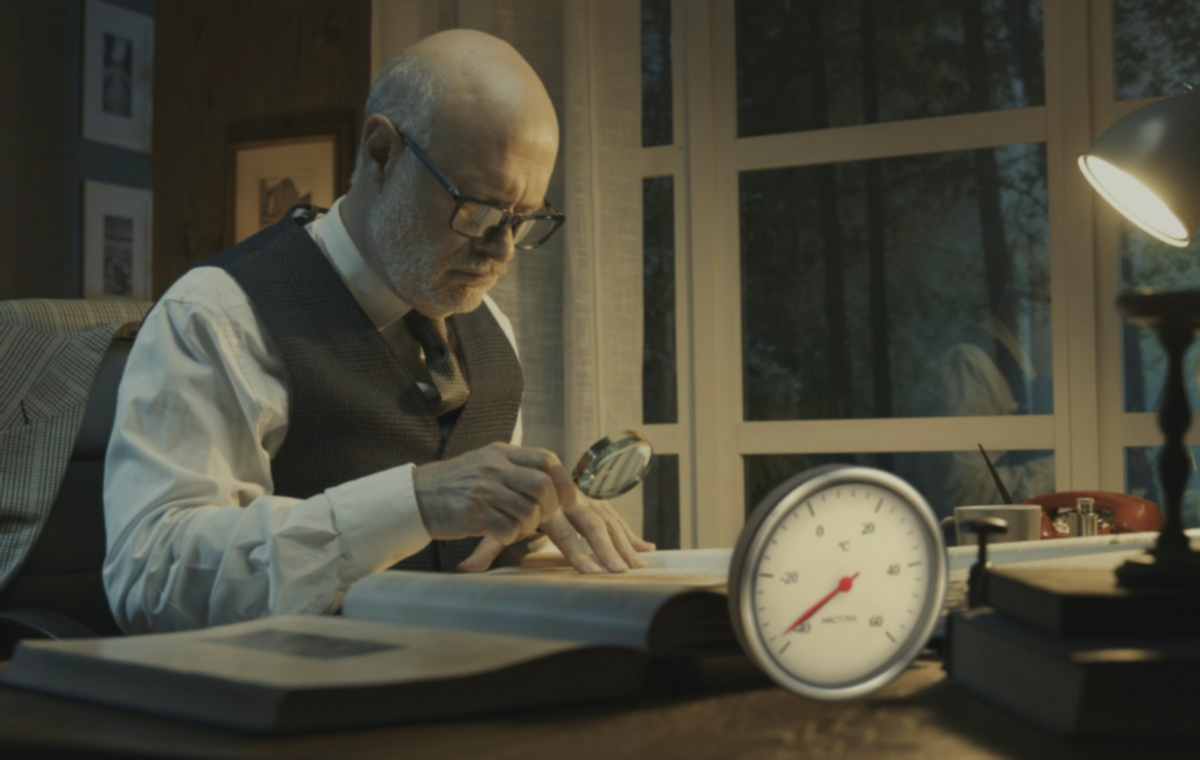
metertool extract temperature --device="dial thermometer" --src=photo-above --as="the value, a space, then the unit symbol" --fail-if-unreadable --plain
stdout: -36 °C
